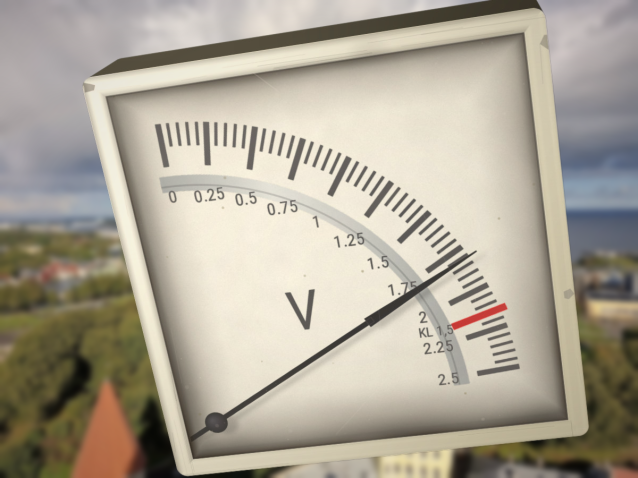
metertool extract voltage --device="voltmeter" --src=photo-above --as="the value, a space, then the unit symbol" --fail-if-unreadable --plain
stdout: 1.8 V
